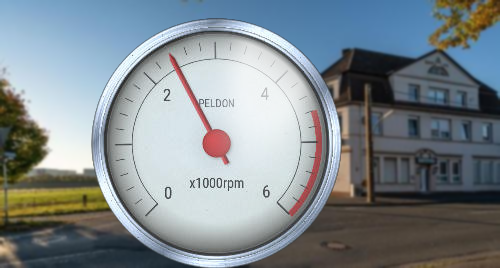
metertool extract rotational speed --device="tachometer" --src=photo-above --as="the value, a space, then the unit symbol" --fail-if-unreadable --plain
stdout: 2400 rpm
